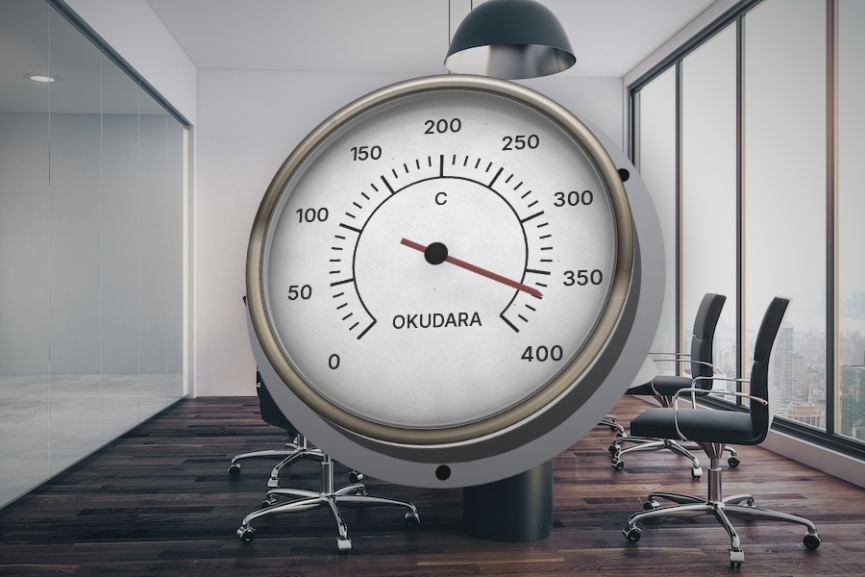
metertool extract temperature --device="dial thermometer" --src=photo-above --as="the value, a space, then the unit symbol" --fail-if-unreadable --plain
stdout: 370 °C
